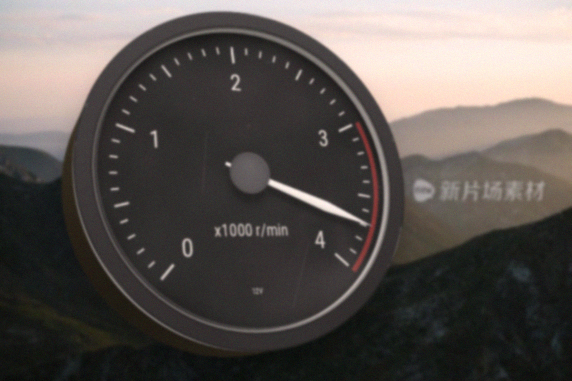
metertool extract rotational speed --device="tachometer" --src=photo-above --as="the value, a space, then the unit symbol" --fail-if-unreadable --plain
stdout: 3700 rpm
